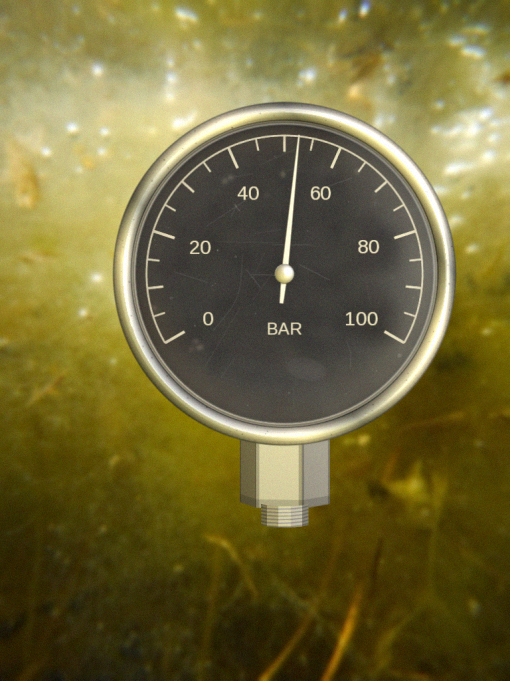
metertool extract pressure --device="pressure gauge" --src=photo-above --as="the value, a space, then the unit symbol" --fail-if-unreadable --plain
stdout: 52.5 bar
